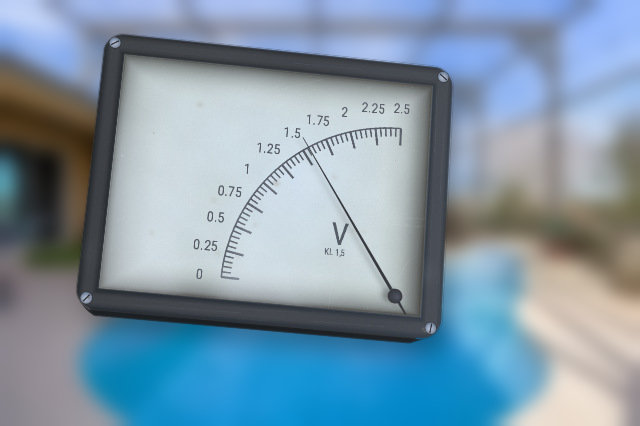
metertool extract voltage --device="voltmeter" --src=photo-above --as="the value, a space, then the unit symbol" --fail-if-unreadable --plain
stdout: 1.55 V
